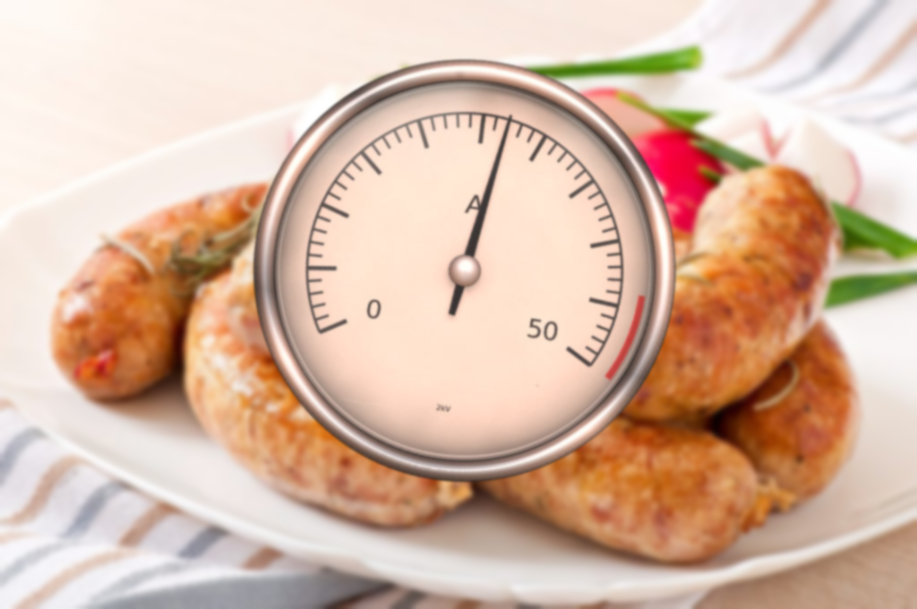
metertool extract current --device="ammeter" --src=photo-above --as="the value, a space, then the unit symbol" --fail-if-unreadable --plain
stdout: 27 A
